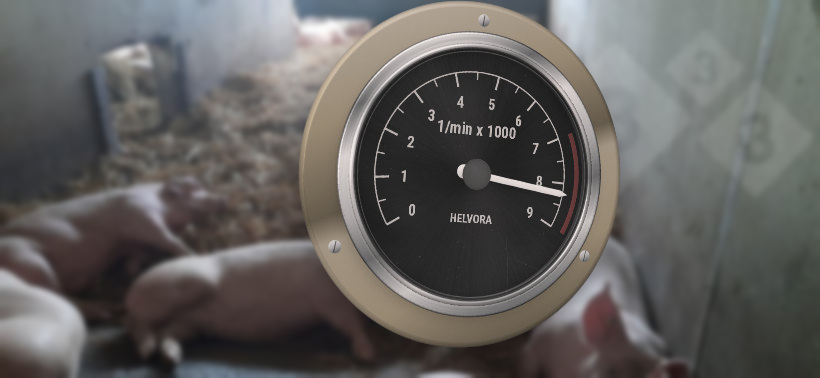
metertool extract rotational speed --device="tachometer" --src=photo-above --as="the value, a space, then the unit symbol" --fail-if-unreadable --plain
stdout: 8250 rpm
